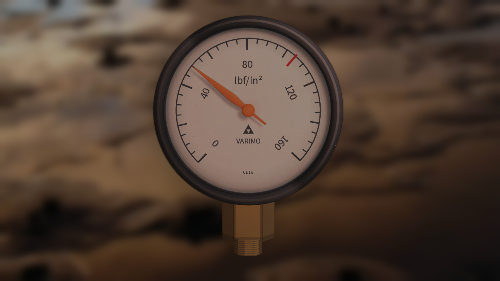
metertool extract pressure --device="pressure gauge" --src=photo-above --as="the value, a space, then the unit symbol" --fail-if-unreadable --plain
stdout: 50 psi
